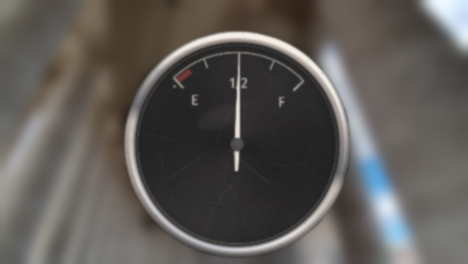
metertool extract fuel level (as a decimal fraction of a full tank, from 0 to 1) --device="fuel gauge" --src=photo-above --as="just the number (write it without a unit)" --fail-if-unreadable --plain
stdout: 0.5
